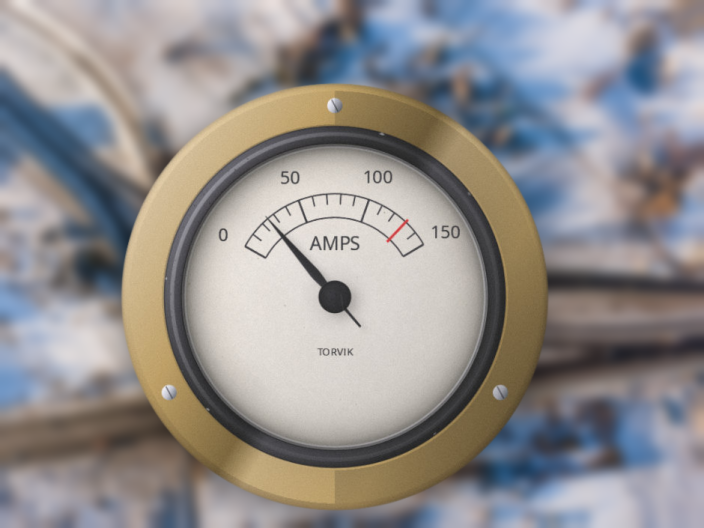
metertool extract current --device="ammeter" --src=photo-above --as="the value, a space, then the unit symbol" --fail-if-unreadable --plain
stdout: 25 A
